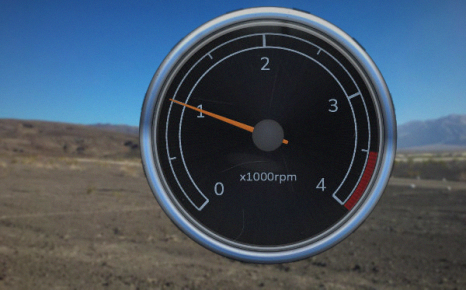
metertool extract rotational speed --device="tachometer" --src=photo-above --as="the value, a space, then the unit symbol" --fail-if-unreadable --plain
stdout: 1000 rpm
